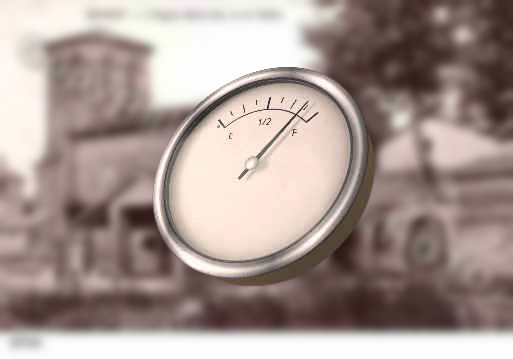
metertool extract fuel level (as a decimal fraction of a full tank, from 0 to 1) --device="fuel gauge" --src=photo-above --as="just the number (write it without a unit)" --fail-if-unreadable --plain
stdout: 0.875
